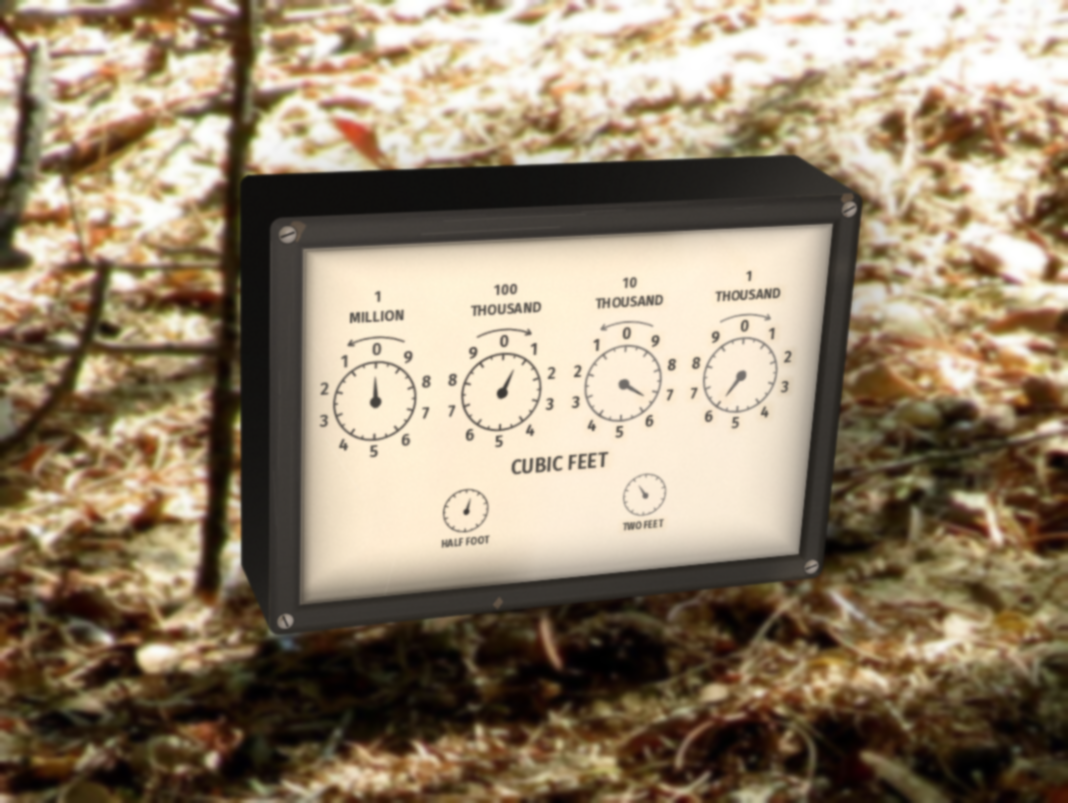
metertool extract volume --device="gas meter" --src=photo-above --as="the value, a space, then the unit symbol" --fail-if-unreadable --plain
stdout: 6600 ft³
